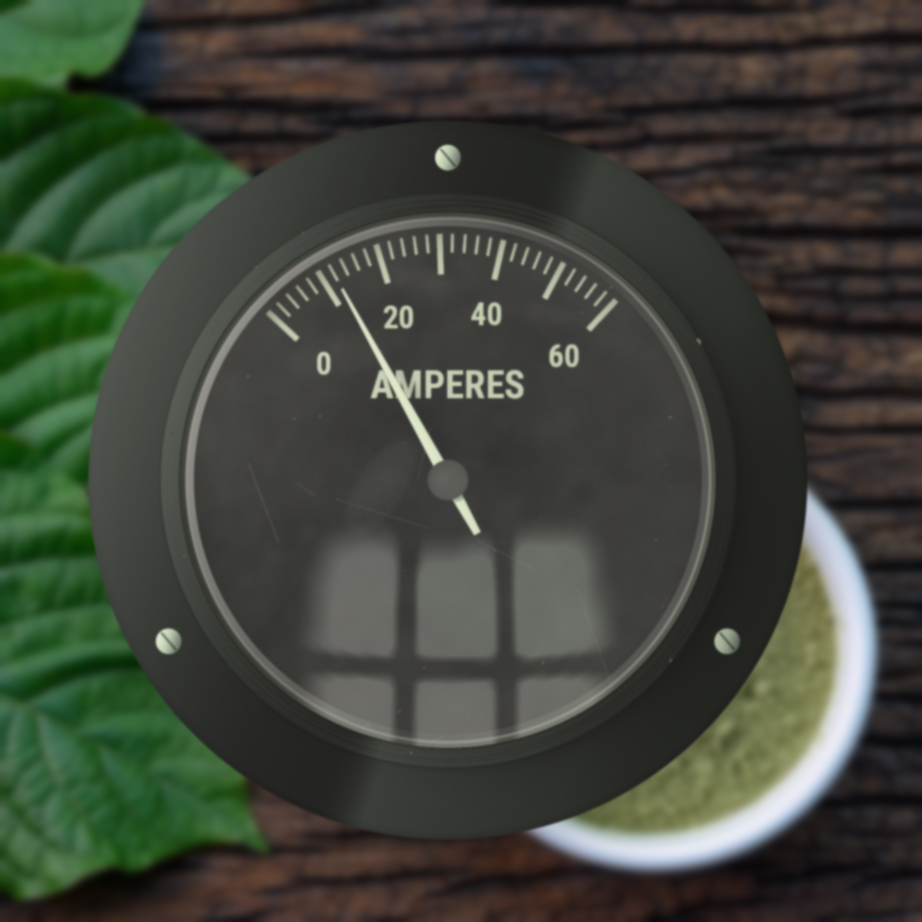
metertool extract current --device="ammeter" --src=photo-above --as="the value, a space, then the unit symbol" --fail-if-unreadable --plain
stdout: 12 A
